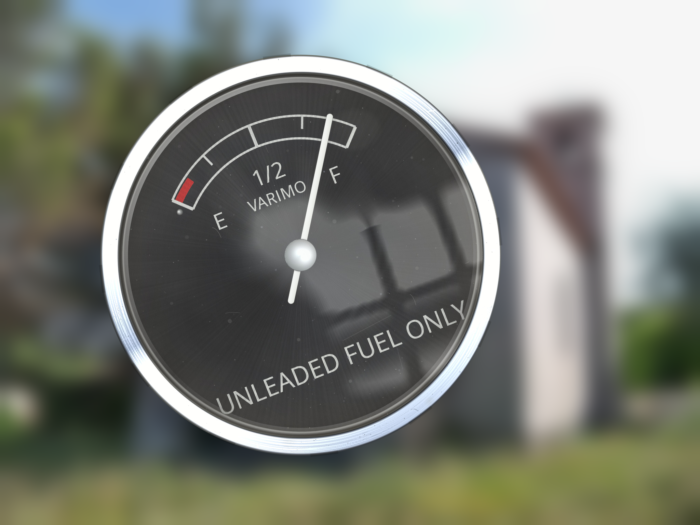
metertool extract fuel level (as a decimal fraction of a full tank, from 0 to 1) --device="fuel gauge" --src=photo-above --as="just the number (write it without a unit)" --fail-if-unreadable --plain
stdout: 0.875
